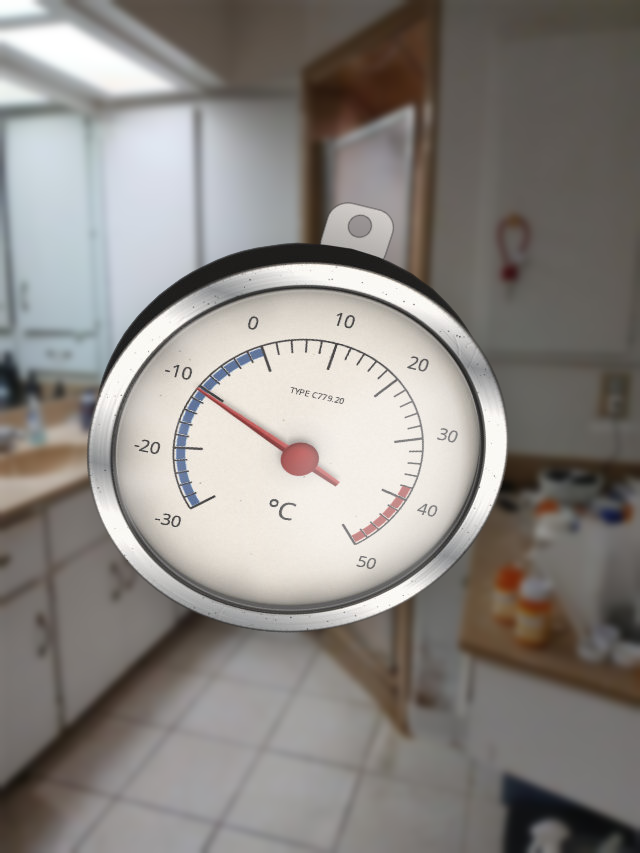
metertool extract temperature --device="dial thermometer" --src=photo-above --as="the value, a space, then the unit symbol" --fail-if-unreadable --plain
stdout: -10 °C
